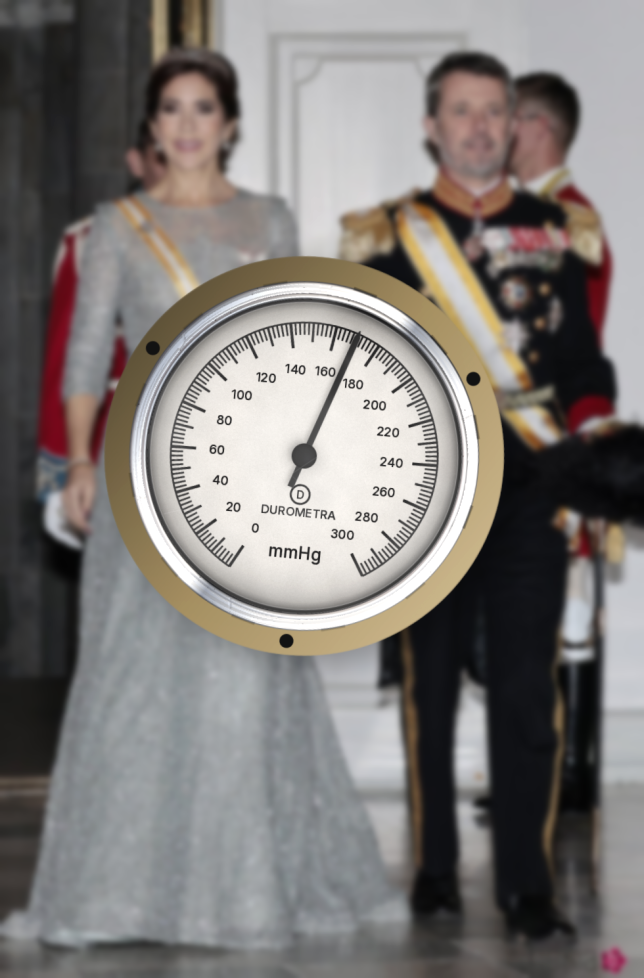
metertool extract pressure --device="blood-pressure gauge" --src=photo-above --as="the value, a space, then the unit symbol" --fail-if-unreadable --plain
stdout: 170 mmHg
